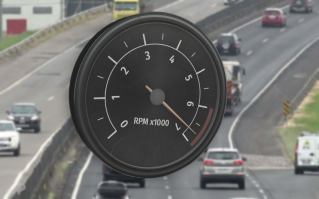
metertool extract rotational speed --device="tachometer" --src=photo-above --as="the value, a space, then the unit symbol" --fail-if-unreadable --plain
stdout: 6750 rpm
